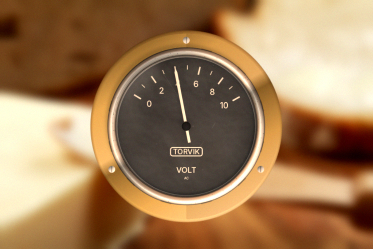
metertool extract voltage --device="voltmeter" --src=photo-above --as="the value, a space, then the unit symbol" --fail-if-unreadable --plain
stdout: 4 V
